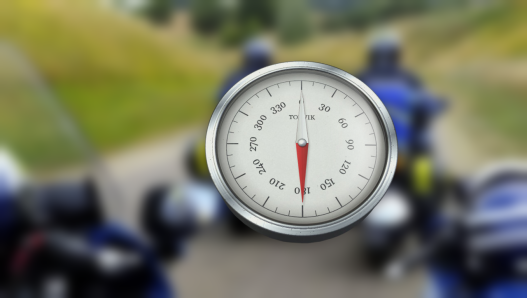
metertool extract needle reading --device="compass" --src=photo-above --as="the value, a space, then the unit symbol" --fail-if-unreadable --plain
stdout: 180 °
